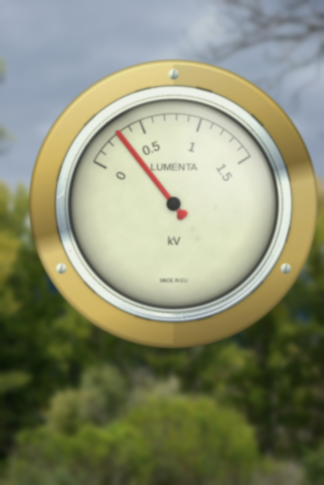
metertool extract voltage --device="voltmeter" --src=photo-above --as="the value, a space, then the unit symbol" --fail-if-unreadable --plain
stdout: 0.3 kV
